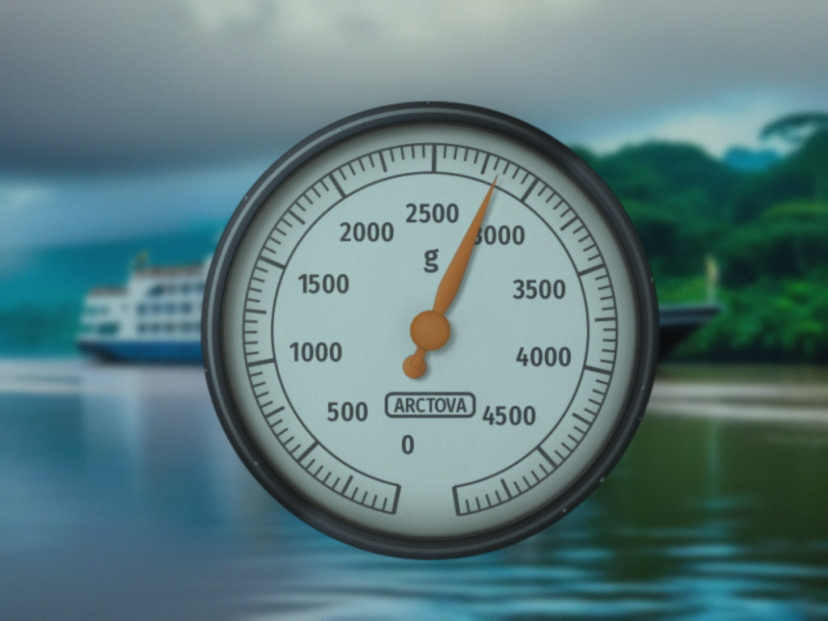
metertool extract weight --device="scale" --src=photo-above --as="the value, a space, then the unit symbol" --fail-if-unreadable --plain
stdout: 2825 g
